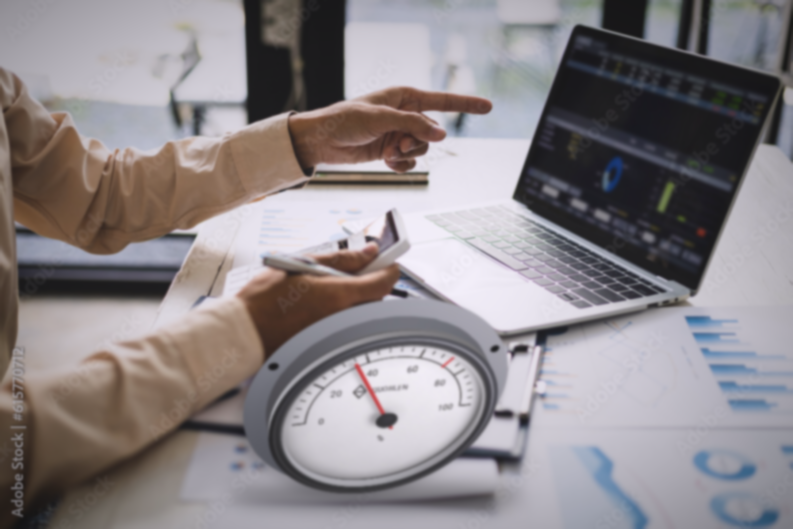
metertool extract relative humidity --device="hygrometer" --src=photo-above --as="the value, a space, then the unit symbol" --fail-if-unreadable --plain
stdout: 36 %
